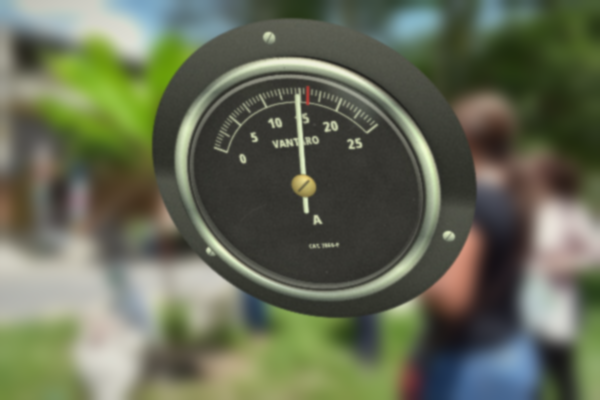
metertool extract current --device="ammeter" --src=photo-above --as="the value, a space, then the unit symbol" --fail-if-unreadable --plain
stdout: 15 A
